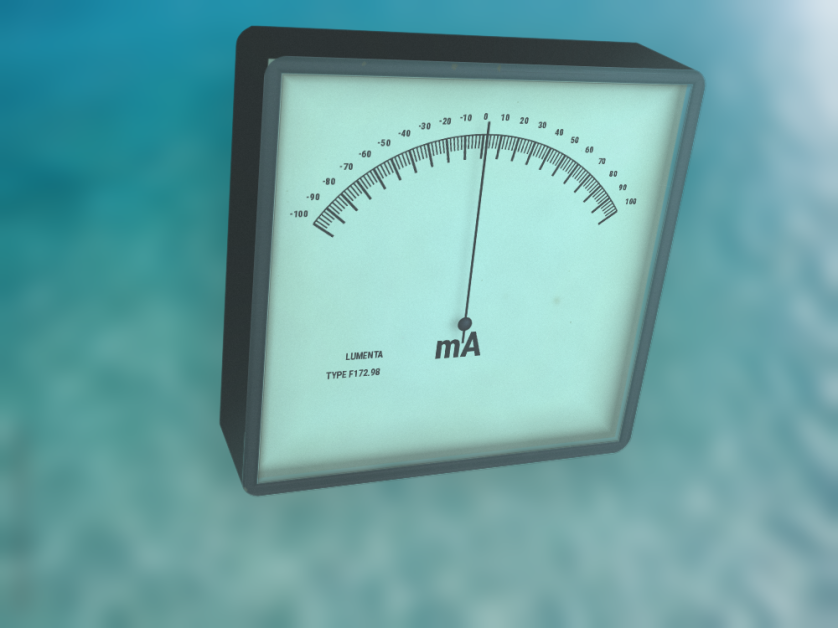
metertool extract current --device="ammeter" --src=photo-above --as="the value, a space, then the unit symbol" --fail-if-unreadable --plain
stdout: 0 mA
